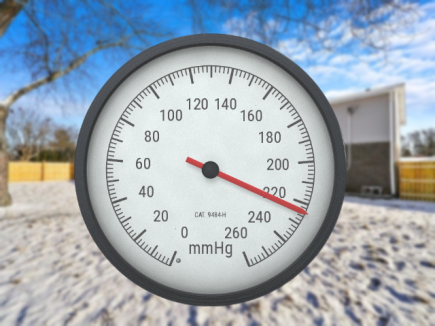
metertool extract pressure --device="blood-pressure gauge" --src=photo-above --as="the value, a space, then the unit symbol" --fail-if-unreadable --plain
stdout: 224 mmHg
